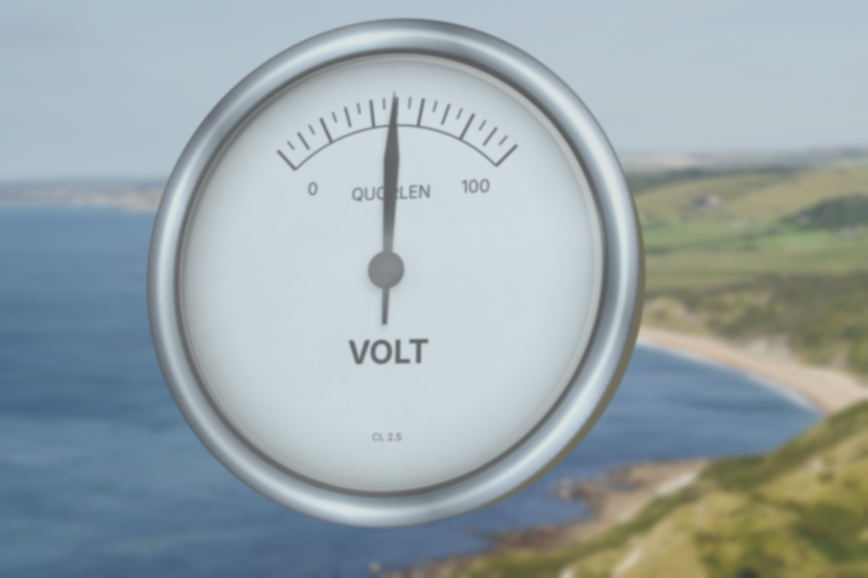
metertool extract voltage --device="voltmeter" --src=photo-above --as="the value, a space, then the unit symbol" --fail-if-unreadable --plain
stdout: 50 V
